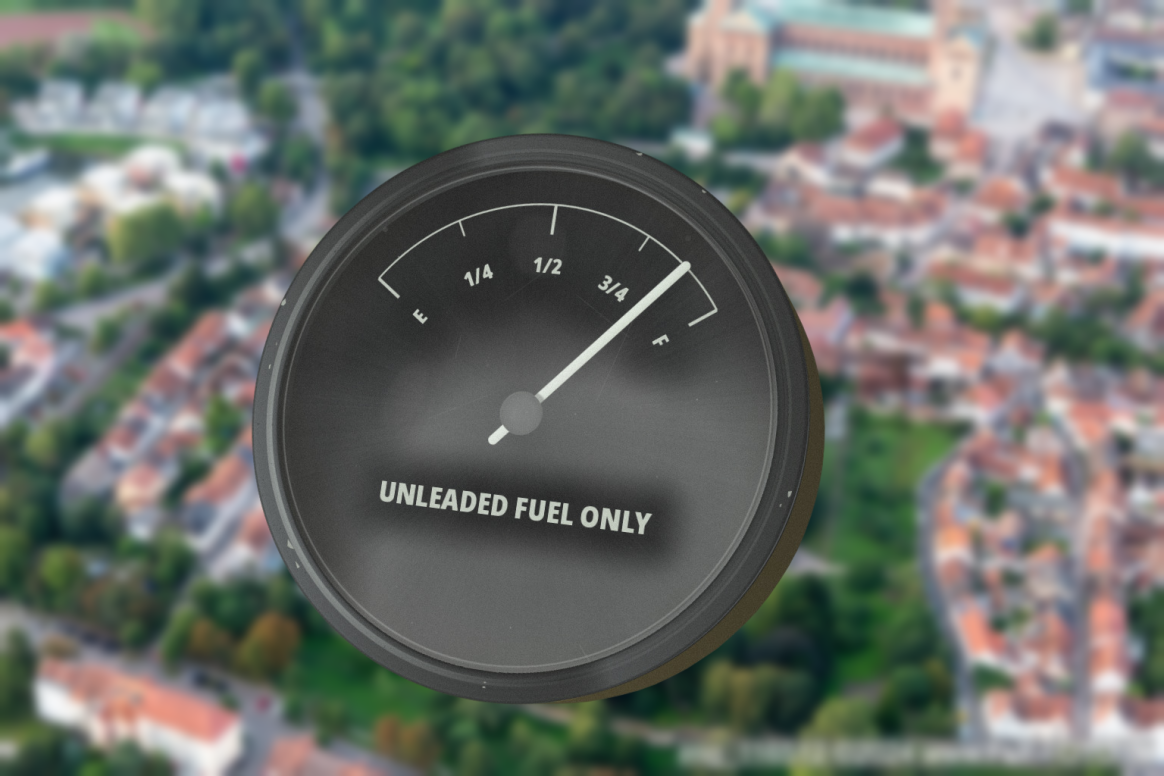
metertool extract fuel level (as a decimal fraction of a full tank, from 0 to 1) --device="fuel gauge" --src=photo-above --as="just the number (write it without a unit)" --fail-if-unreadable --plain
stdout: 0.875
